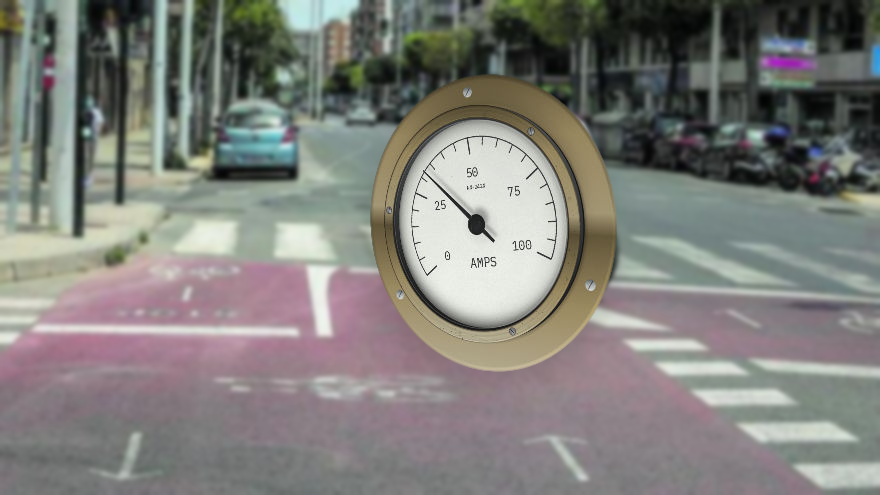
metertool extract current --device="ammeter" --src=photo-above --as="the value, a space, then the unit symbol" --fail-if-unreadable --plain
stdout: 32.5 A
